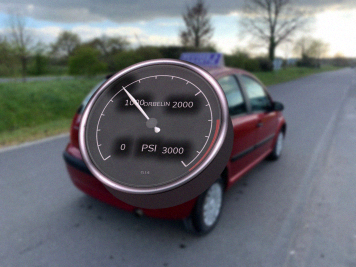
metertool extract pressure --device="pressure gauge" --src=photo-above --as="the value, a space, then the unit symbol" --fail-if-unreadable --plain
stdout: 1000 psi
